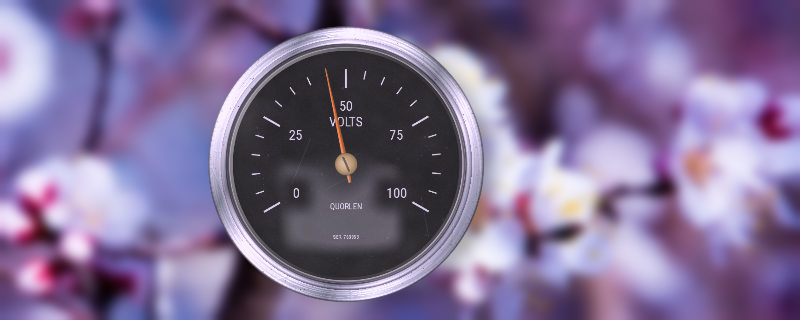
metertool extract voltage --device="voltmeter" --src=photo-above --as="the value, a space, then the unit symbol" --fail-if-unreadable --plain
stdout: 45 V
